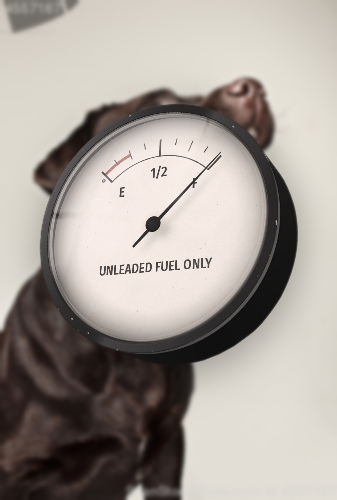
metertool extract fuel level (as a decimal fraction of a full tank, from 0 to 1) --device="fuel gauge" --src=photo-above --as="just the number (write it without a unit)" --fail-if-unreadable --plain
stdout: 1
